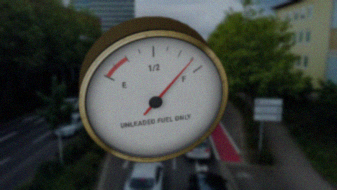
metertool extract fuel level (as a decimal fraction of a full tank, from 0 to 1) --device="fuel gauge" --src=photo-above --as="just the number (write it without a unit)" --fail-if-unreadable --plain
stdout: 0.875
